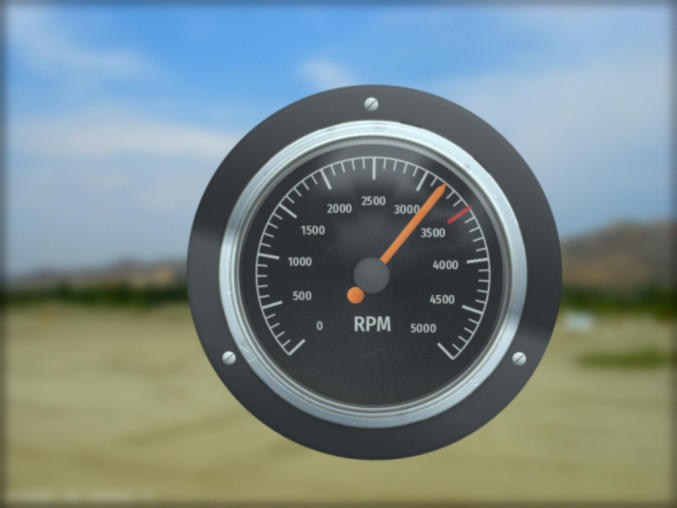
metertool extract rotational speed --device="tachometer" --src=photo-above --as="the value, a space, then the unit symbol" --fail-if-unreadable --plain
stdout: 3200 rpm
